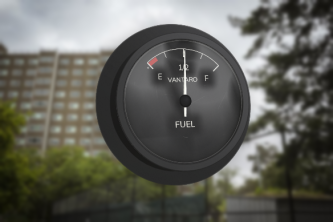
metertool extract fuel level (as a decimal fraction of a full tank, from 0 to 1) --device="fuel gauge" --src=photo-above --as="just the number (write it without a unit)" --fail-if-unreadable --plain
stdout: 0.5
